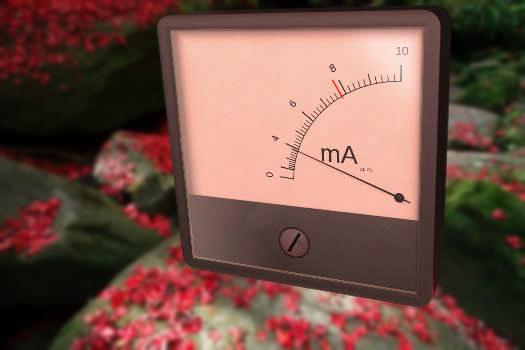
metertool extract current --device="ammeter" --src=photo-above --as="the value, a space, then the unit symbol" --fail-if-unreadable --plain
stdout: 4 mA
